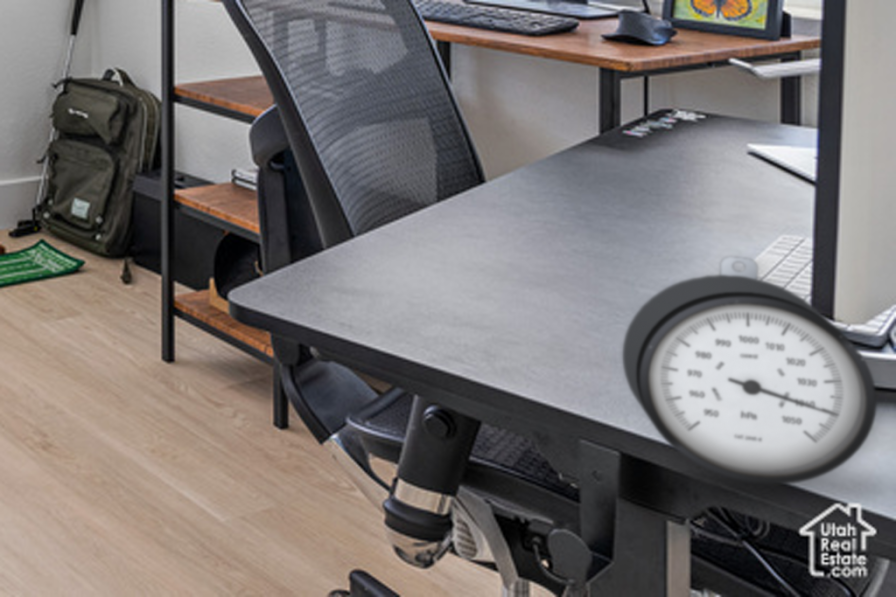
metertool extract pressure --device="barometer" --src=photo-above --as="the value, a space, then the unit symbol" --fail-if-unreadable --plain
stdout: 1040 hPa
